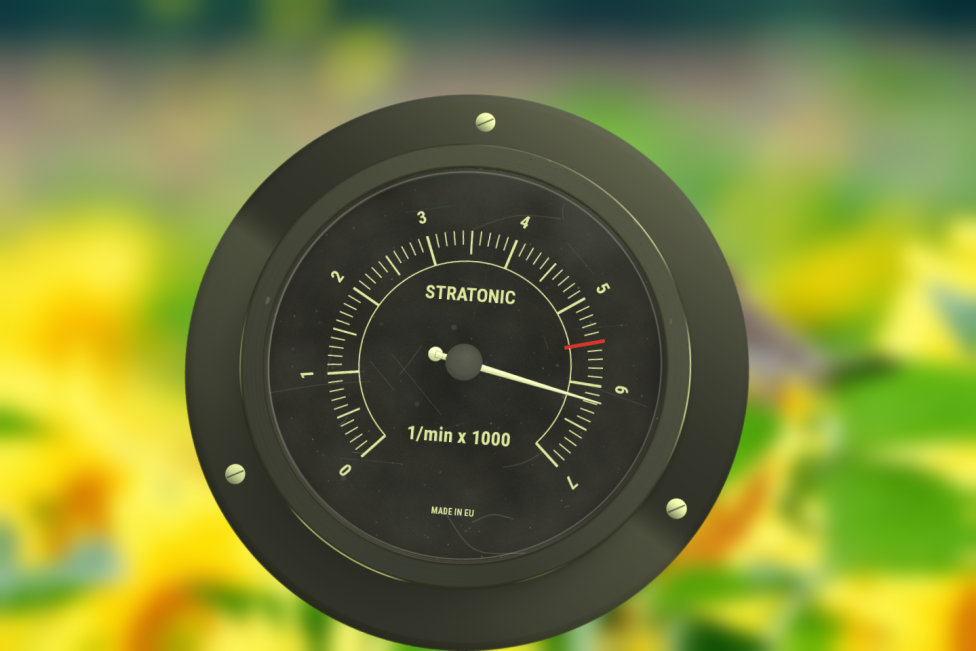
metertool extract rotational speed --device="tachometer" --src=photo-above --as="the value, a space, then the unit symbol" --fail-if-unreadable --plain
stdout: 6200 rpm
